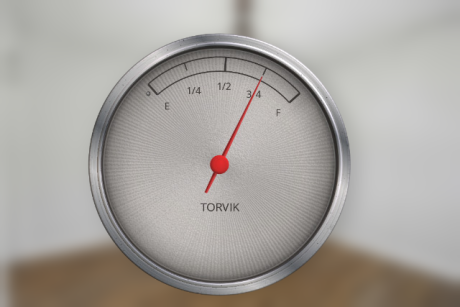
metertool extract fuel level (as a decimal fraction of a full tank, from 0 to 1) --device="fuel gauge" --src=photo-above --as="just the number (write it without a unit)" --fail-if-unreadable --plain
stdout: 0.75
